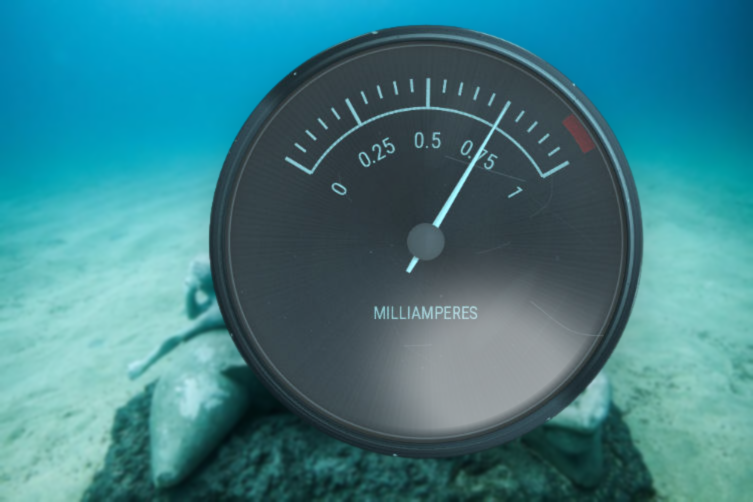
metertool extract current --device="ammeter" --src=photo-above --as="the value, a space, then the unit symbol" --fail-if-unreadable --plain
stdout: 0.75 mA
